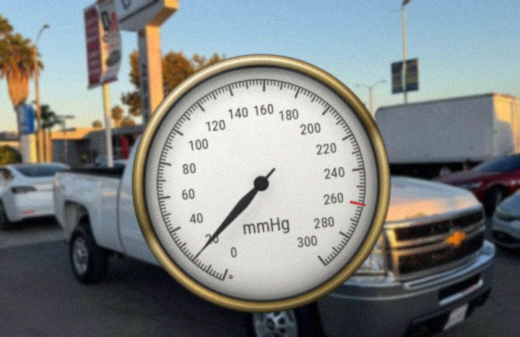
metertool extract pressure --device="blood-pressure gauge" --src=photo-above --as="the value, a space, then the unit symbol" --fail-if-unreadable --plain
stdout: 20 mmHg
